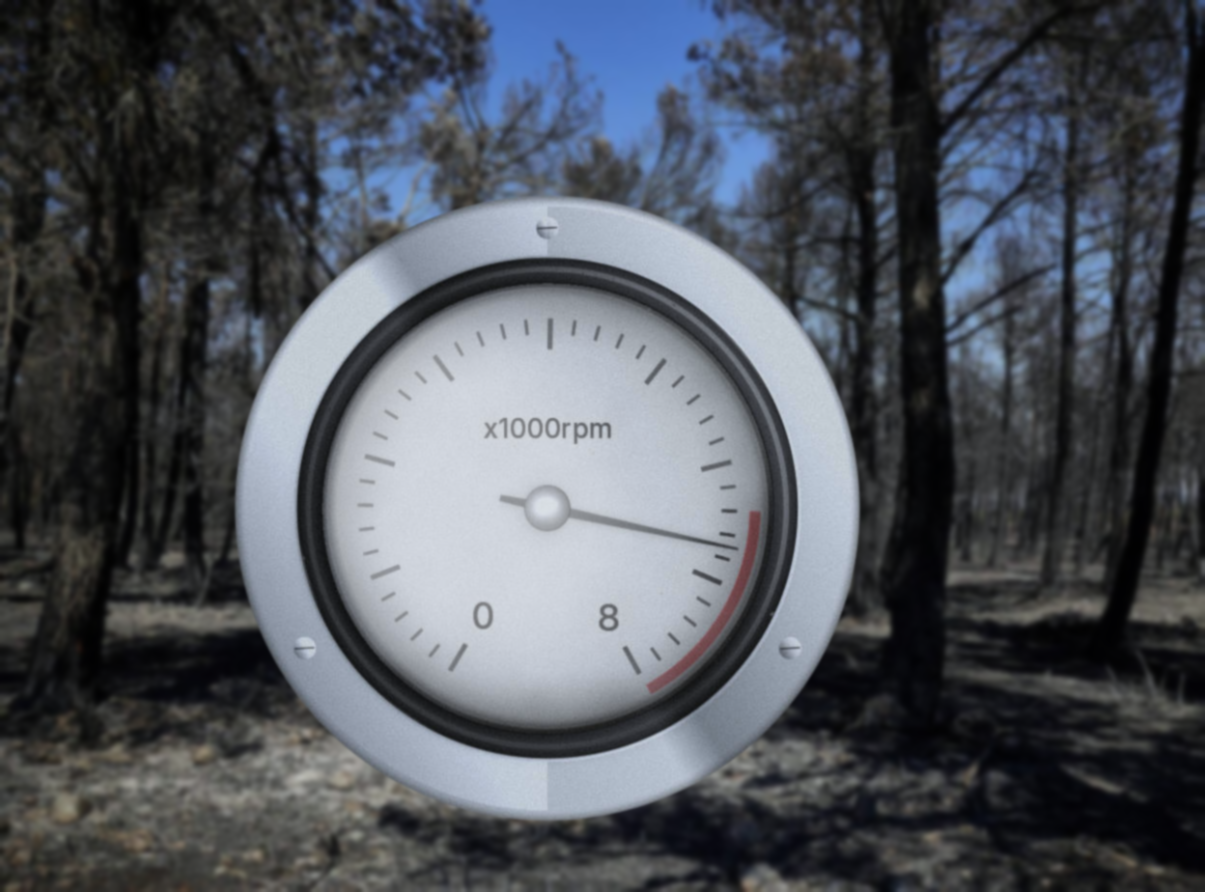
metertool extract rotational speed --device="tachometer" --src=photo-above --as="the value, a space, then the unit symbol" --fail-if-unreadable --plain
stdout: 6700 rpm
